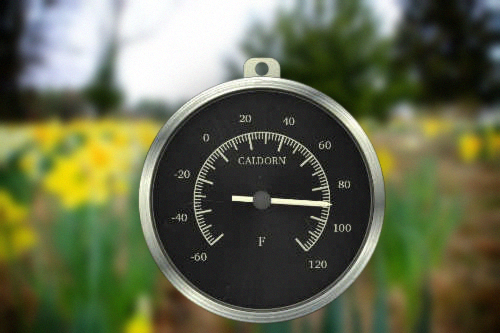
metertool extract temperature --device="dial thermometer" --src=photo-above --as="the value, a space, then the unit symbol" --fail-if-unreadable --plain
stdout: 90 °F
